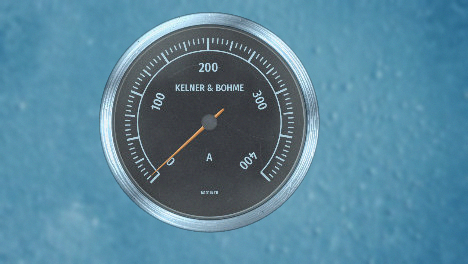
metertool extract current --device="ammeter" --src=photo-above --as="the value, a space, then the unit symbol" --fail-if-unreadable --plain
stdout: 5 A
